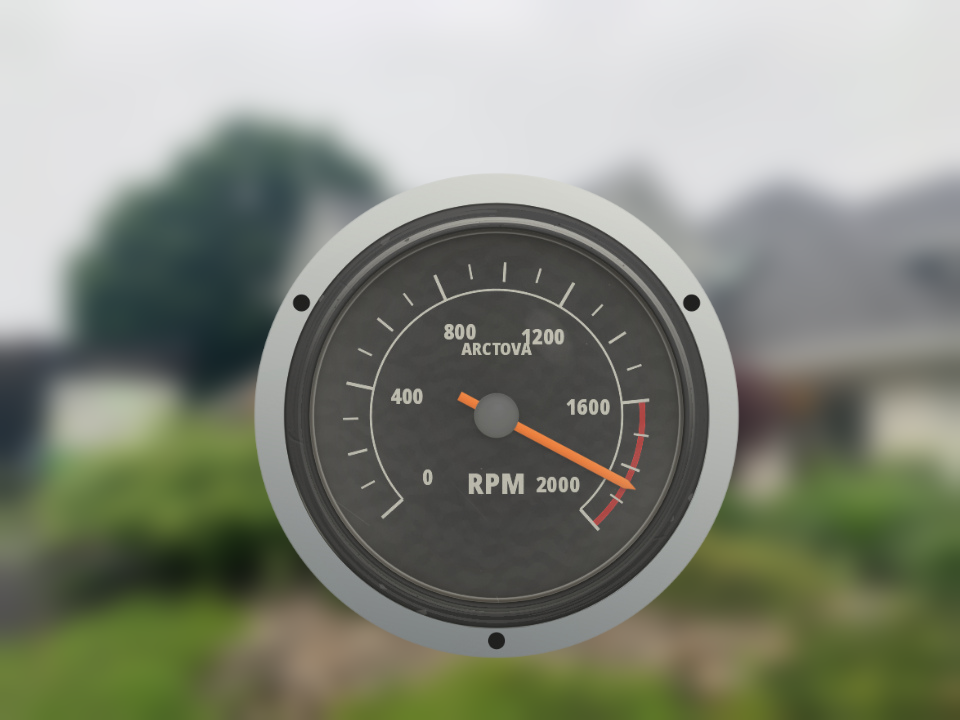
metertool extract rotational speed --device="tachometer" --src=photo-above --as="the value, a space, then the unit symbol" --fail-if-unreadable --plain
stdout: 1850 rpm
